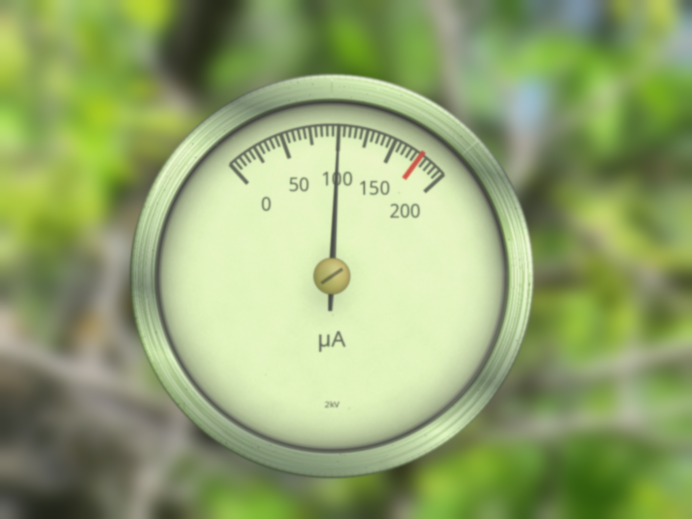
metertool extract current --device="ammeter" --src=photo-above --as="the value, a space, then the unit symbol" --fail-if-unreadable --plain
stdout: 100 µA
